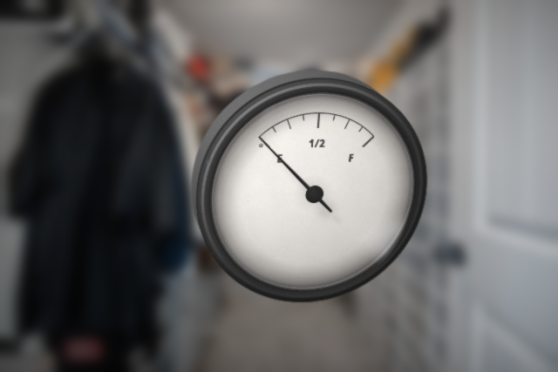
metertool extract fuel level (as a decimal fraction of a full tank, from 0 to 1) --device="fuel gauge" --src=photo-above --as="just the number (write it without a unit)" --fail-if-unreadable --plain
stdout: 0
